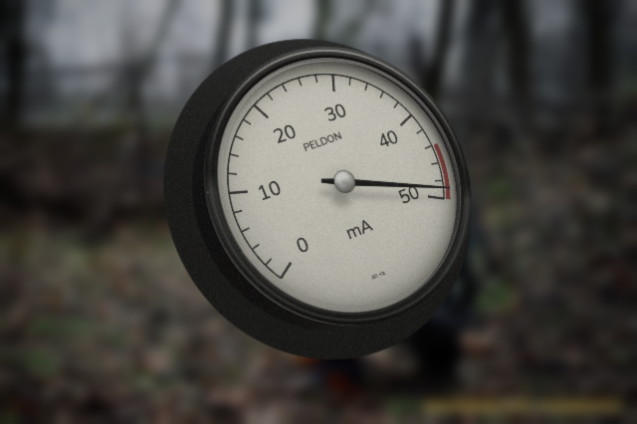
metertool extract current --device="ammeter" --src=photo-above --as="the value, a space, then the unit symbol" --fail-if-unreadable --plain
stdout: 49 mA
